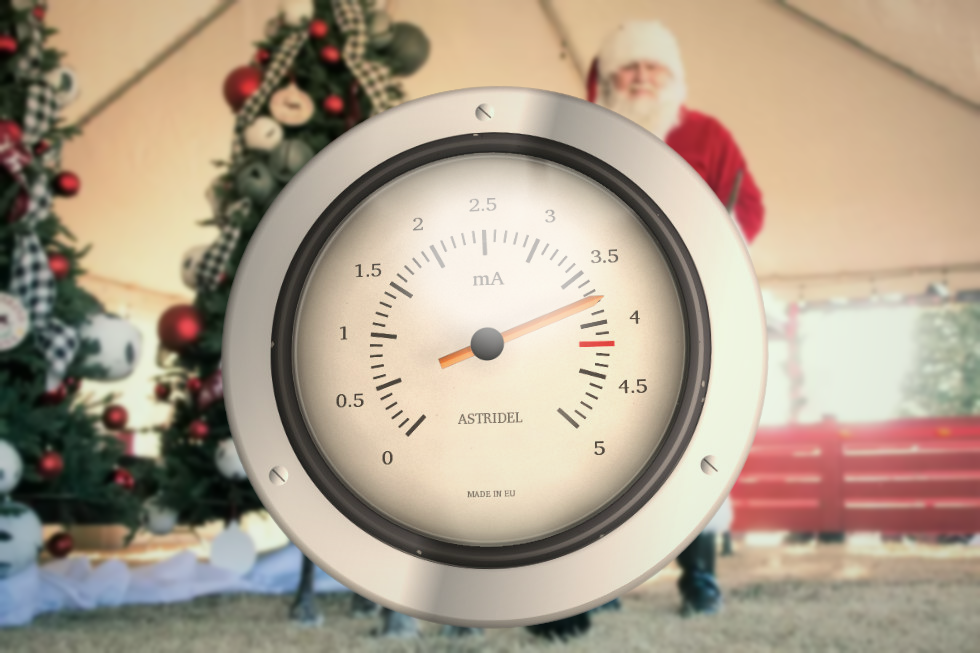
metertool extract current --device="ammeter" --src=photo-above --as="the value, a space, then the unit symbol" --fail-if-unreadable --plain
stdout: 3.8 mA
